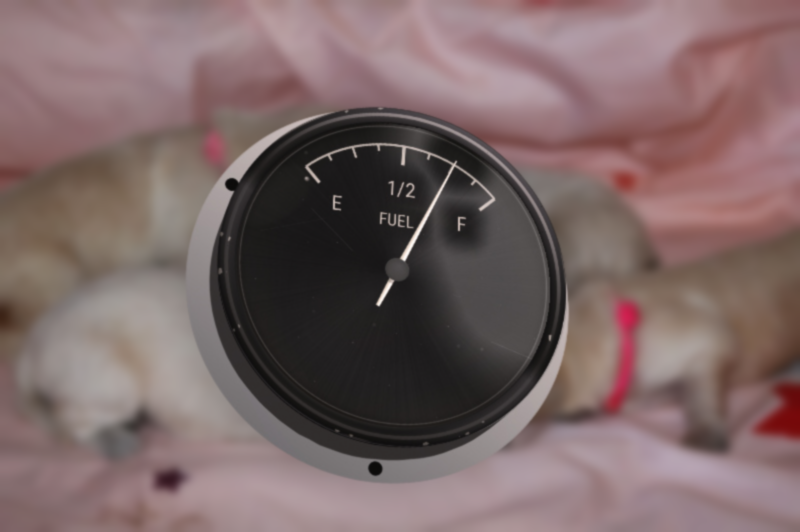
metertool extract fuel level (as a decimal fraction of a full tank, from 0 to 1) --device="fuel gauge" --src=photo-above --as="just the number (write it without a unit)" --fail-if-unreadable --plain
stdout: 0.75
